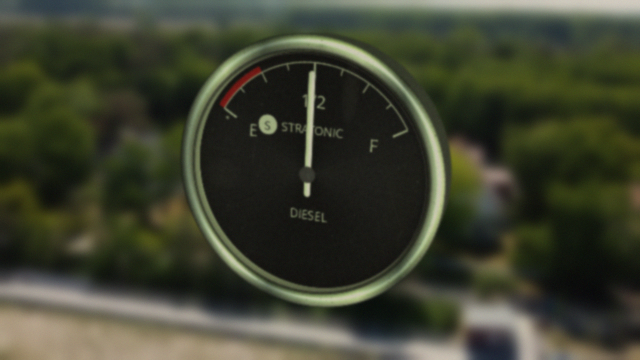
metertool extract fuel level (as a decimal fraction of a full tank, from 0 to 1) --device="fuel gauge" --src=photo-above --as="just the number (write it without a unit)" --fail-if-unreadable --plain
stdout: 0.5
